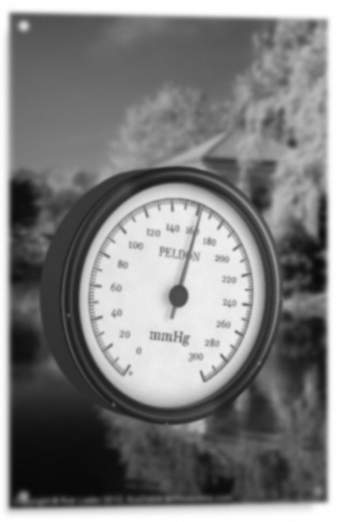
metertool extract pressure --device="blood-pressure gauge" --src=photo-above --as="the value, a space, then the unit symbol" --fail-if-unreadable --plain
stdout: 160 mmHg
